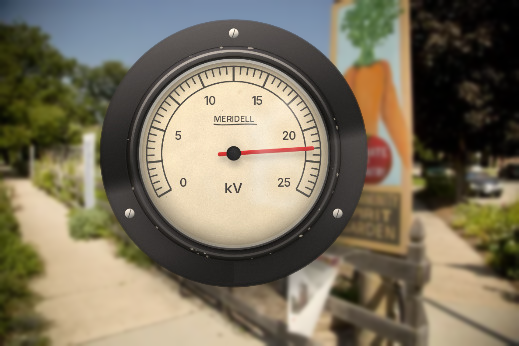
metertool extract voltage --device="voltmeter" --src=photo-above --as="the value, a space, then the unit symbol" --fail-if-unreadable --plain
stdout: 21.5 kV
